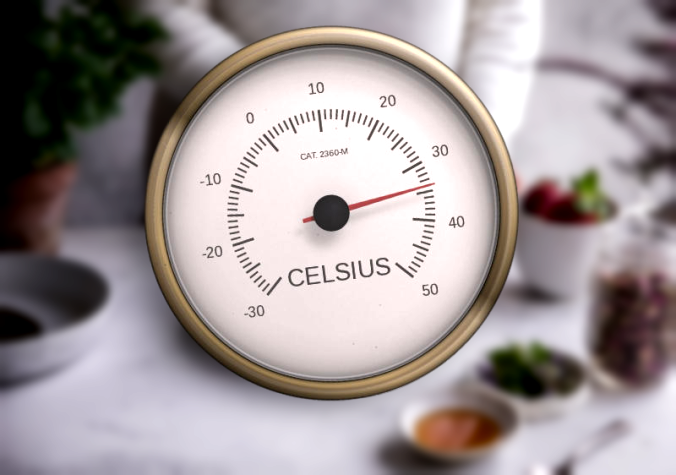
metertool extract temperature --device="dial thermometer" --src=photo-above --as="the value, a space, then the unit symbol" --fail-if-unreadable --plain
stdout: 34 °C
